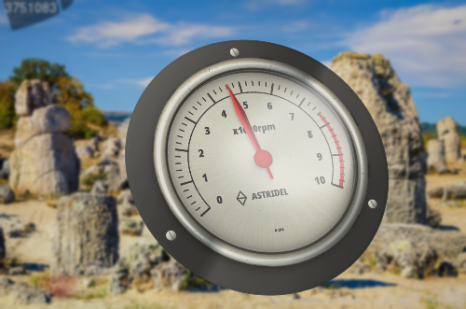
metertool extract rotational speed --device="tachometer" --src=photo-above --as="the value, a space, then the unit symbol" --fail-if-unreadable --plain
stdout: 4600 rpm
